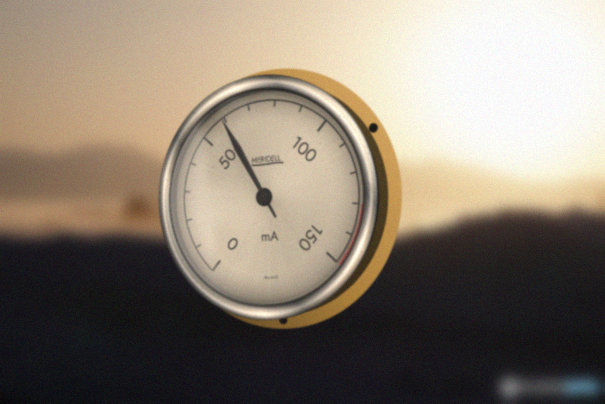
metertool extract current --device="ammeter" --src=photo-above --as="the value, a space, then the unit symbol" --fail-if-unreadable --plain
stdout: 60 mA
